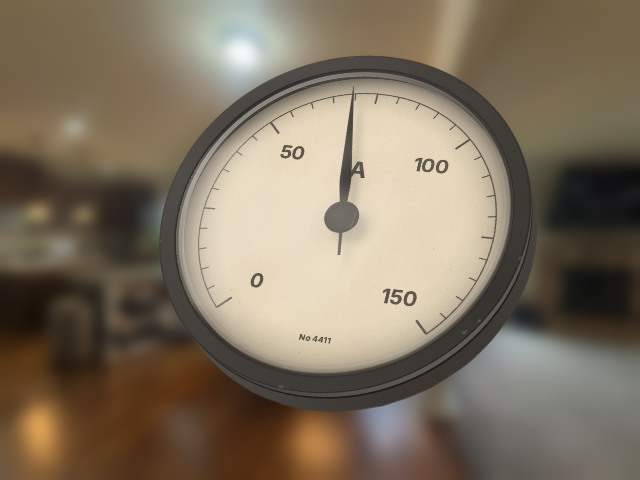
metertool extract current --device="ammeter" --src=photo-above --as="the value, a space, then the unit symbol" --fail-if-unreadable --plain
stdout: 70 A
